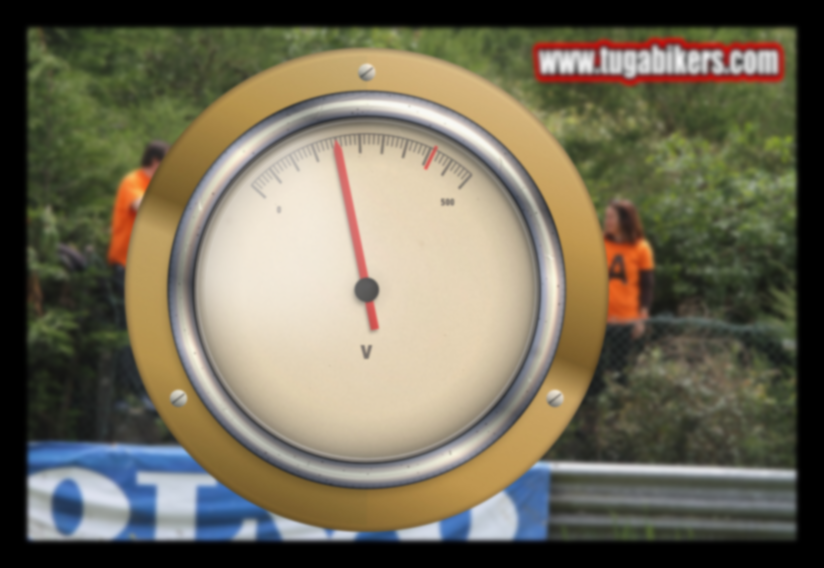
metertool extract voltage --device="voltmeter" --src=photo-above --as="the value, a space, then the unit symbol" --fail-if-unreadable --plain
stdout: 200 V
